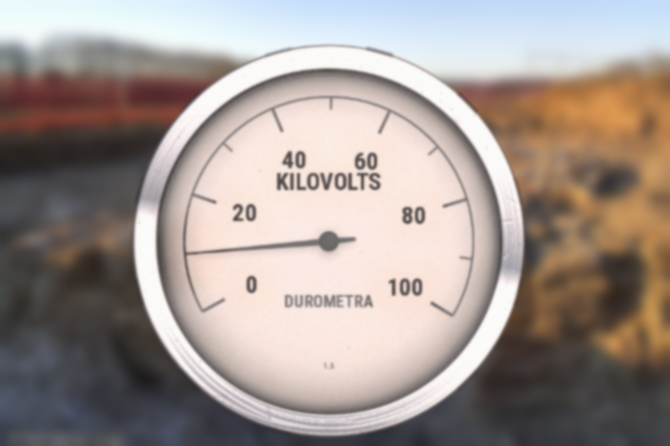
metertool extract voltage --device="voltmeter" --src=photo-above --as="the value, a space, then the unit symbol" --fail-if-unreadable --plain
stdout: 10 kV
